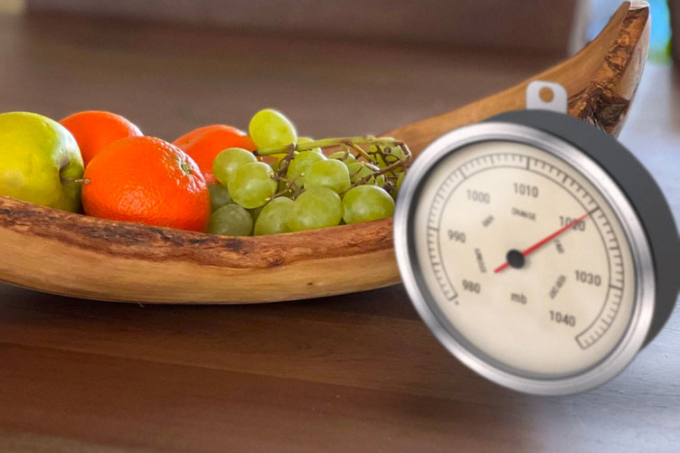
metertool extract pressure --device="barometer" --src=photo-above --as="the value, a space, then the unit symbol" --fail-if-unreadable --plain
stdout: 1020 mbar
